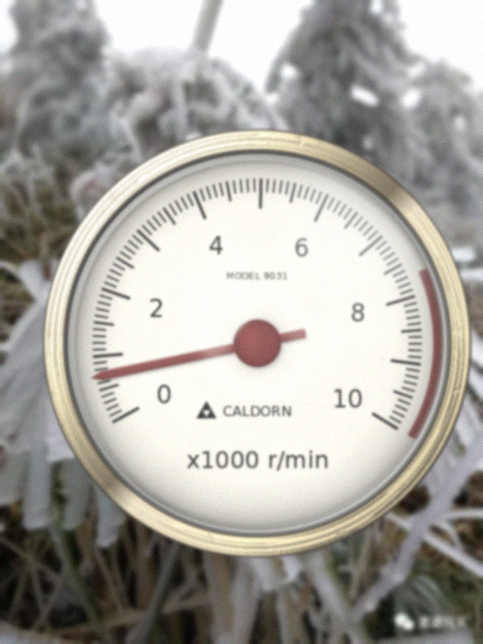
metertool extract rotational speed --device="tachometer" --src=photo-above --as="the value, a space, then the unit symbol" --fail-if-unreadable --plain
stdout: 700 rpm
